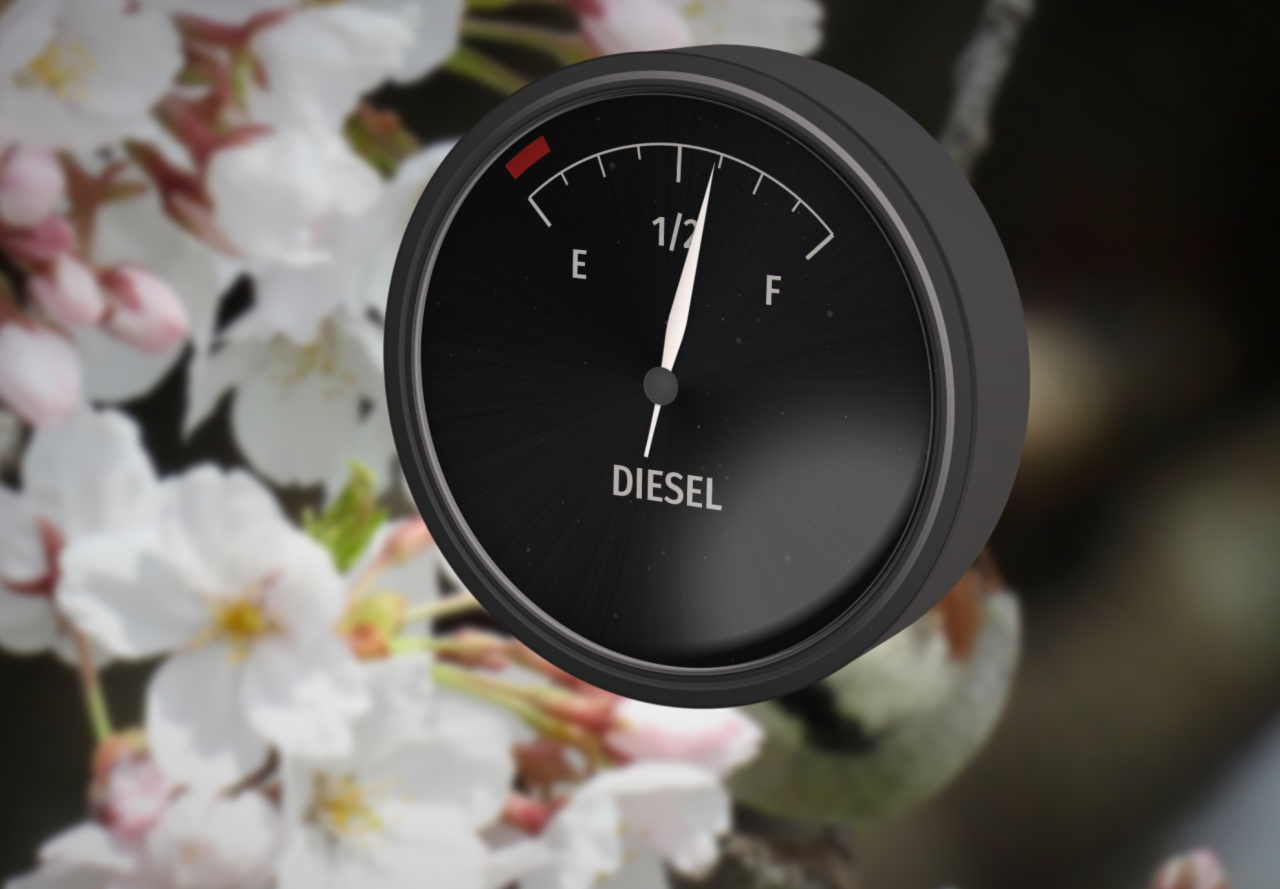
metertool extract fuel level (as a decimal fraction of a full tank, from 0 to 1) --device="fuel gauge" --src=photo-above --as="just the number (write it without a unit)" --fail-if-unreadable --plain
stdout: 0.625
